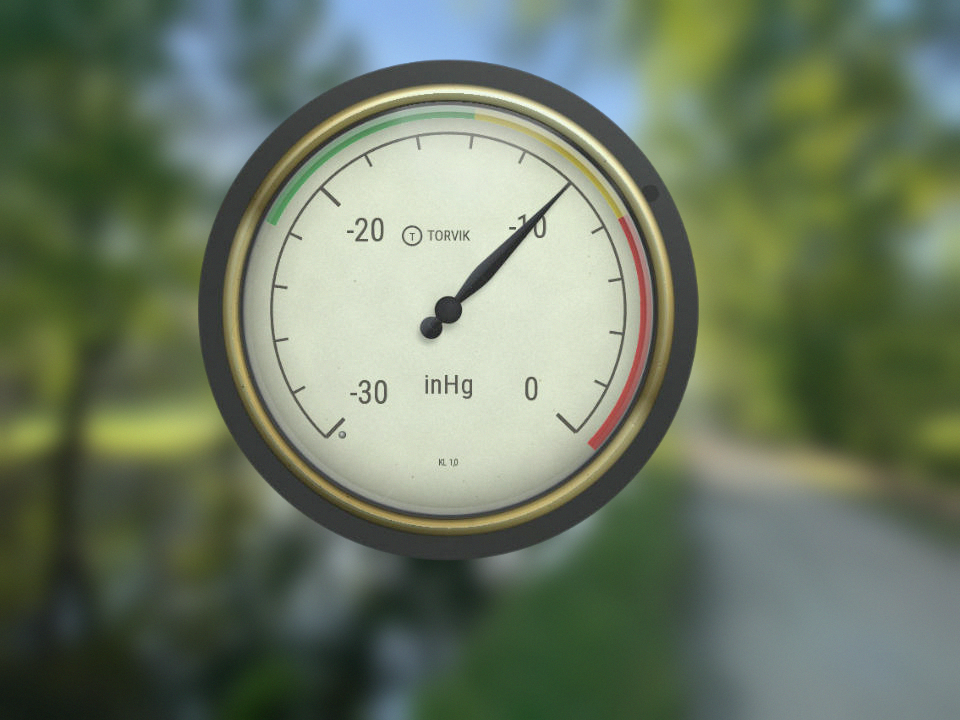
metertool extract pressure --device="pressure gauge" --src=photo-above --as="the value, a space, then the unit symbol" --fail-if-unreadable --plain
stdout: -10 inHg
